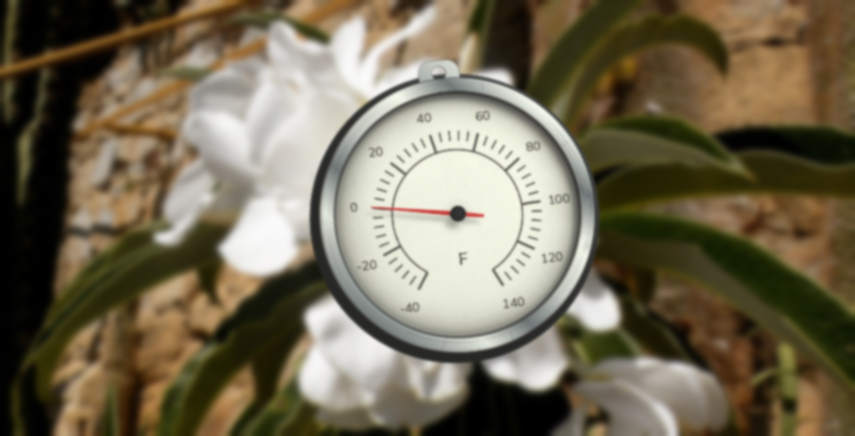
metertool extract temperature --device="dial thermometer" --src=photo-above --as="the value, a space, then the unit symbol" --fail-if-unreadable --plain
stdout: 0 °F
